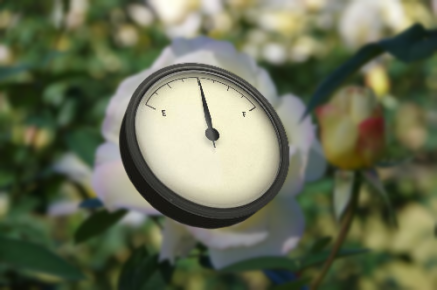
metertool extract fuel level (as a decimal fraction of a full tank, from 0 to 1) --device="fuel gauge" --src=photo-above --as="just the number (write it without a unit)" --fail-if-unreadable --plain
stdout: 0.5
